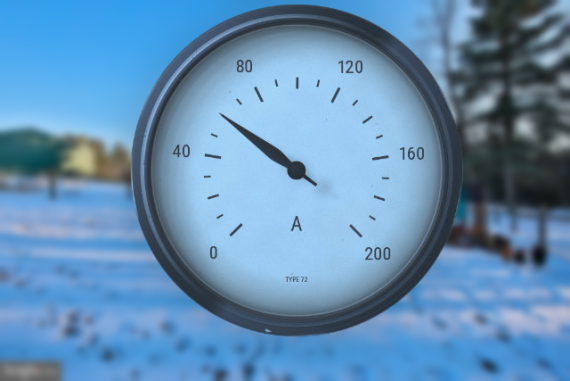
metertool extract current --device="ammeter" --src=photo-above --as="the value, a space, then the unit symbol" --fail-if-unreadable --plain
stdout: 60 A
